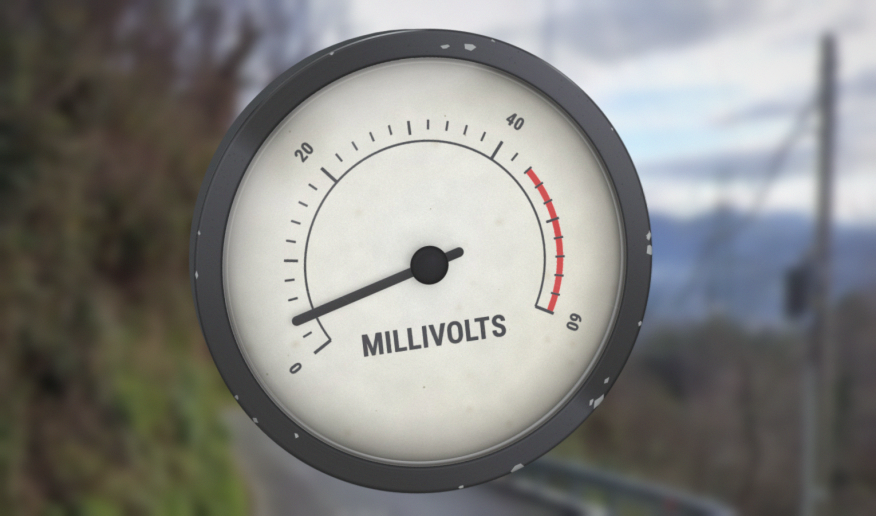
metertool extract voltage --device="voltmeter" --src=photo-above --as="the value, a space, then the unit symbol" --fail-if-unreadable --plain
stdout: 4 mV
